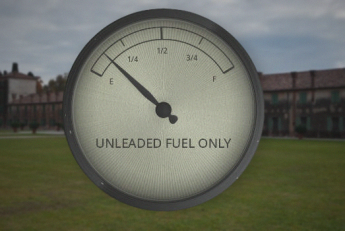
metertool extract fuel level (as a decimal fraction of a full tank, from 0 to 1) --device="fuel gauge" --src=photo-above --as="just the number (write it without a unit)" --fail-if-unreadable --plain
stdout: 0.125
